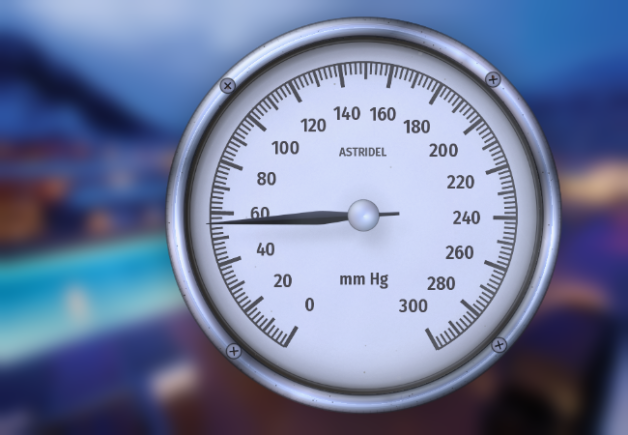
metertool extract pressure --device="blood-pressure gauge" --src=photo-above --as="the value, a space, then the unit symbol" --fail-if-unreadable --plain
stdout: 56 mmHg
